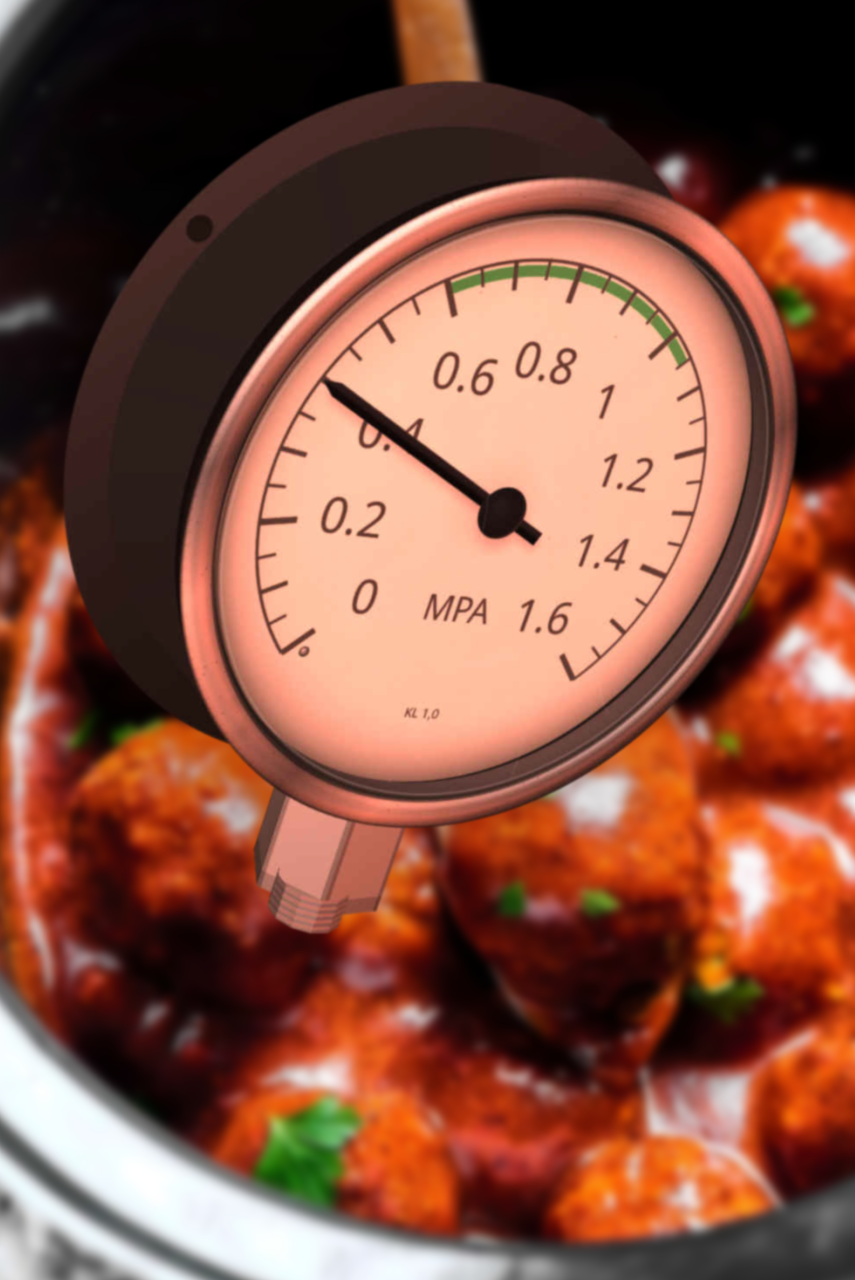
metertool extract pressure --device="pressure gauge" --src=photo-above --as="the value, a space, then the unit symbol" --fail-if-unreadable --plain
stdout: 0.4 MPa
